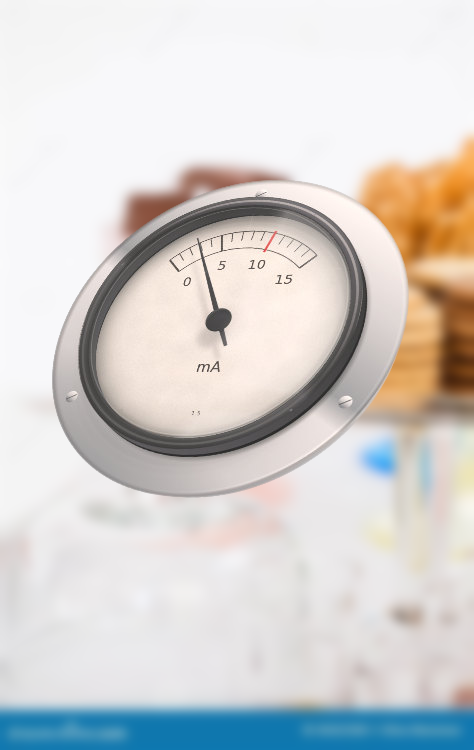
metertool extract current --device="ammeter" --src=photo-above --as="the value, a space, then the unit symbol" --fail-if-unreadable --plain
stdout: 3 mA
